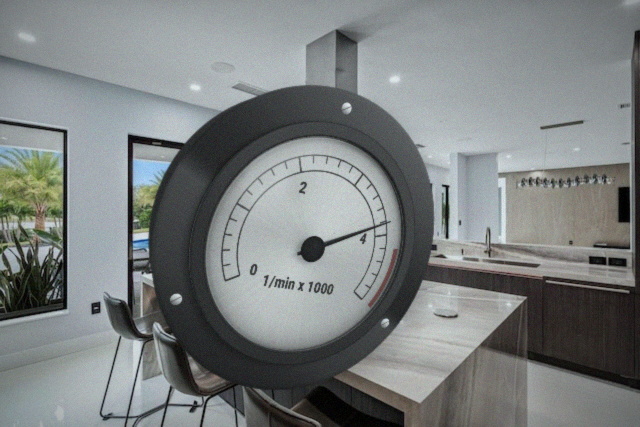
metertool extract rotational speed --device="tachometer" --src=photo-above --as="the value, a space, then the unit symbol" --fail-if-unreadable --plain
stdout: 3800 rpm
